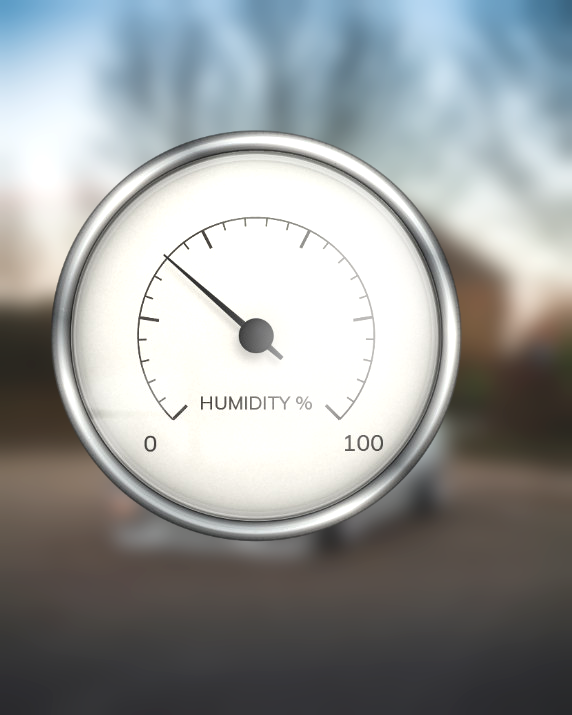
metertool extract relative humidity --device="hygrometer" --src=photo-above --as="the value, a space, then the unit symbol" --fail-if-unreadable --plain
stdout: 32 %
